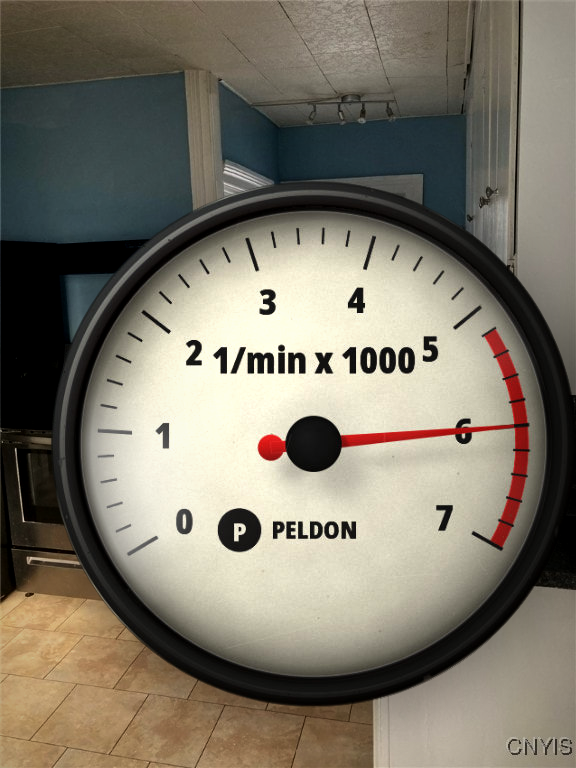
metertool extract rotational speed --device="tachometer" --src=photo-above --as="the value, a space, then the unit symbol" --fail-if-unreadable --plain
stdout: 6000 rpm
